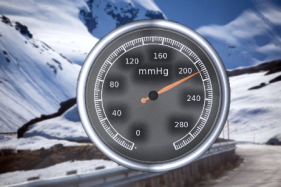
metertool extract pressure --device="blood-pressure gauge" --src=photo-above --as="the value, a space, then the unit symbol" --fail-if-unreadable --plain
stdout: 210 mmHg
